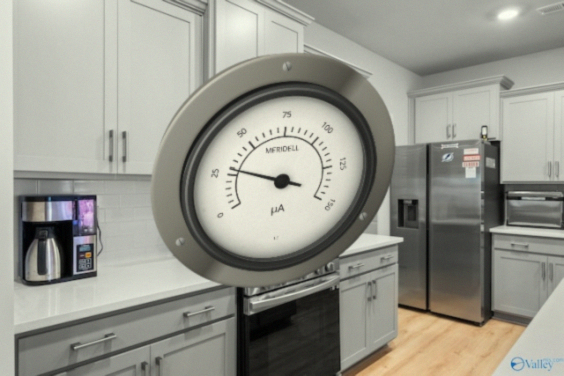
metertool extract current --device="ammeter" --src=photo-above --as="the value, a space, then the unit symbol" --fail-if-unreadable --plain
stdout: 30 µA
